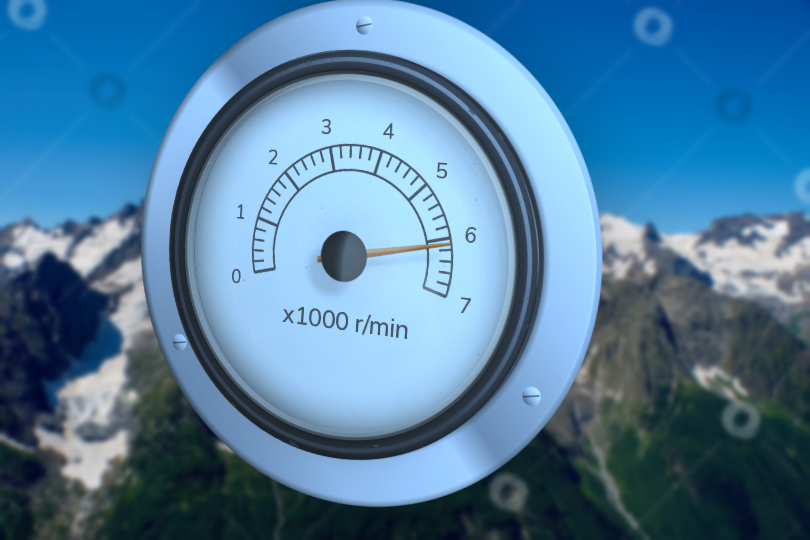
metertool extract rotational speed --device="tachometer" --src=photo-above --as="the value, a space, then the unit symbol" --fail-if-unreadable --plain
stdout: 6100 rpm
